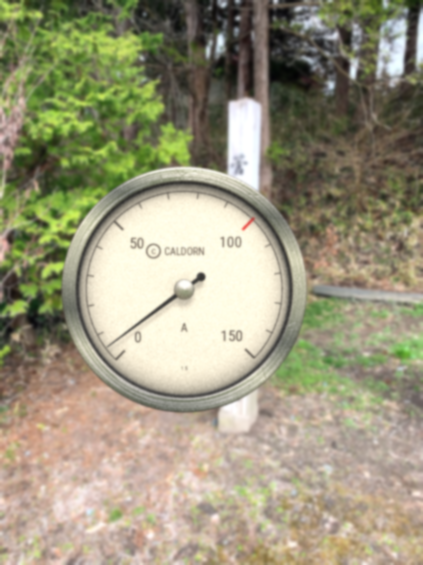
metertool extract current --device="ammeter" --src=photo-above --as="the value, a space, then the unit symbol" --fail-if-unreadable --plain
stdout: 5 A
